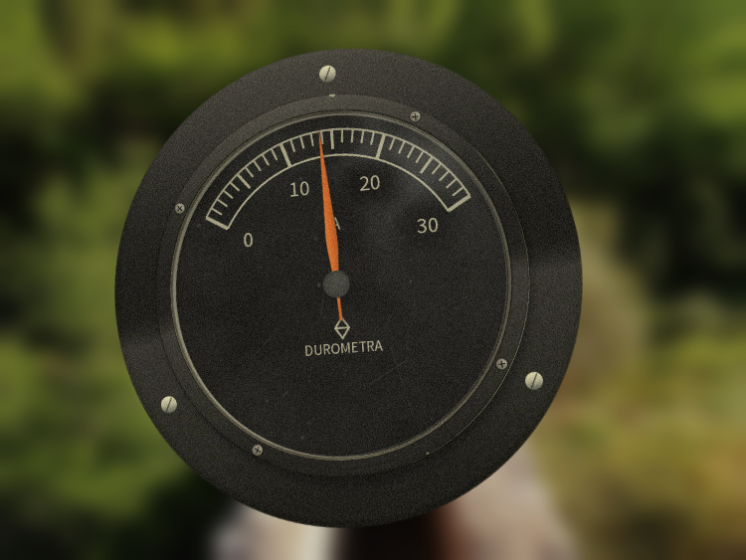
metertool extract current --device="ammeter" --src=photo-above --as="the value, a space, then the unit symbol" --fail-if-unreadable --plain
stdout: 14 A
